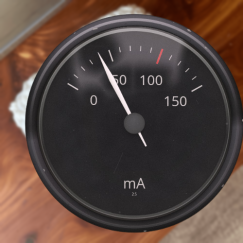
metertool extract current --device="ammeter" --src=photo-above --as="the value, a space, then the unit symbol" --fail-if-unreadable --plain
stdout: 40 mA
